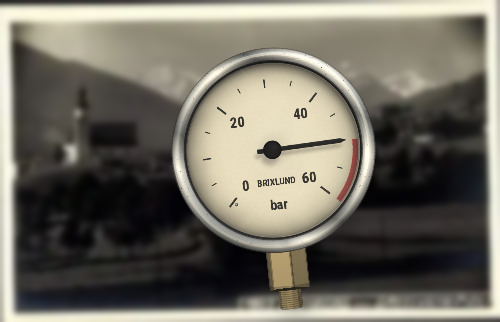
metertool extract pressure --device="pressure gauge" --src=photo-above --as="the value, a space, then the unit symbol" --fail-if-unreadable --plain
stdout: 50 bar
